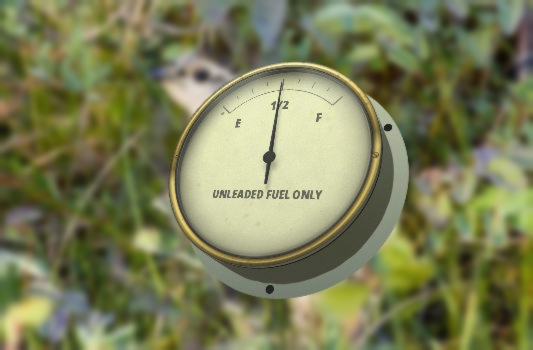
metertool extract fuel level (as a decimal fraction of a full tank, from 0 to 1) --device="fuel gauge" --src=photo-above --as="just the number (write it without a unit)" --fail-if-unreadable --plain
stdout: 0.5
